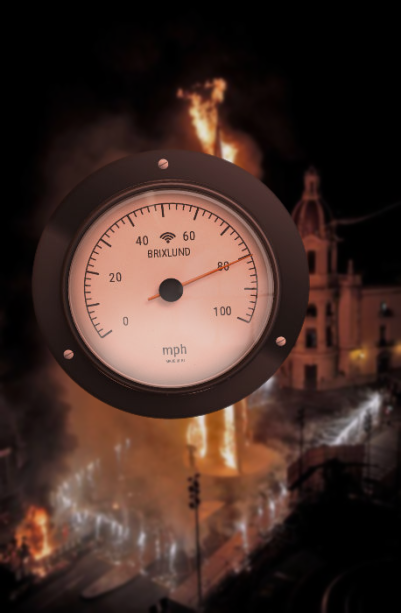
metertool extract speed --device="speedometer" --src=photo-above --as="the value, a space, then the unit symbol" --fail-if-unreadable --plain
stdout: 80 mph
